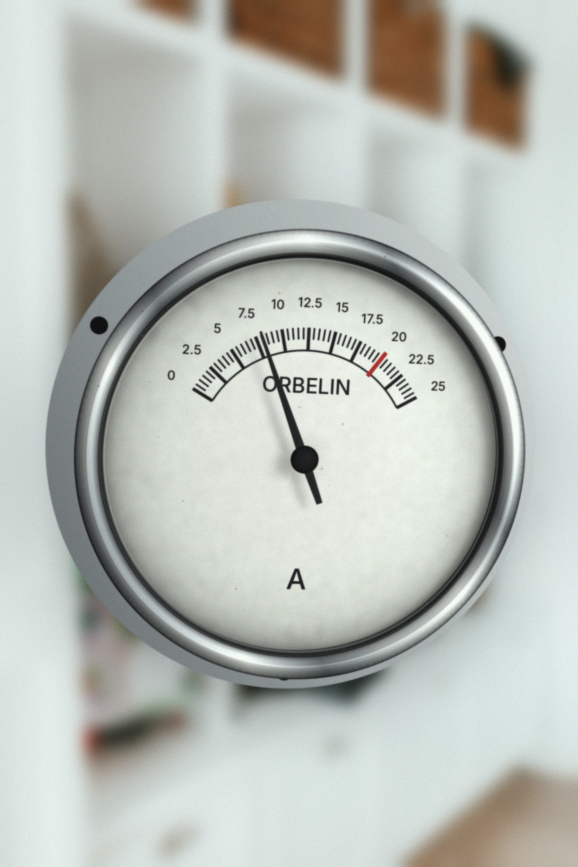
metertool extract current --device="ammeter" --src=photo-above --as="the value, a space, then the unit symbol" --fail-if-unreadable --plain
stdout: 8 A
